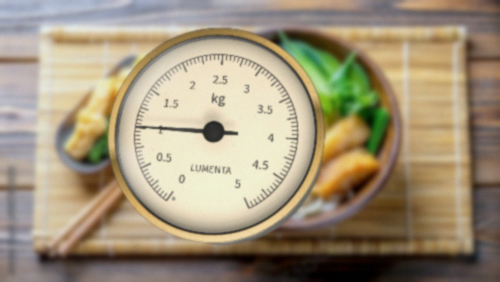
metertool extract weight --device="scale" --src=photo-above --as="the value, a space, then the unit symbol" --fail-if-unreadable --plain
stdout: 1 kg
